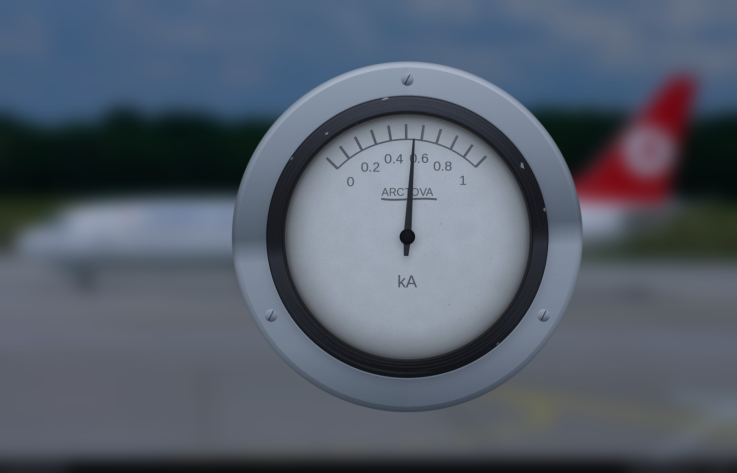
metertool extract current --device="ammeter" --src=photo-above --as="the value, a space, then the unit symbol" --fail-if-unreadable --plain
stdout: 0.55 kA
